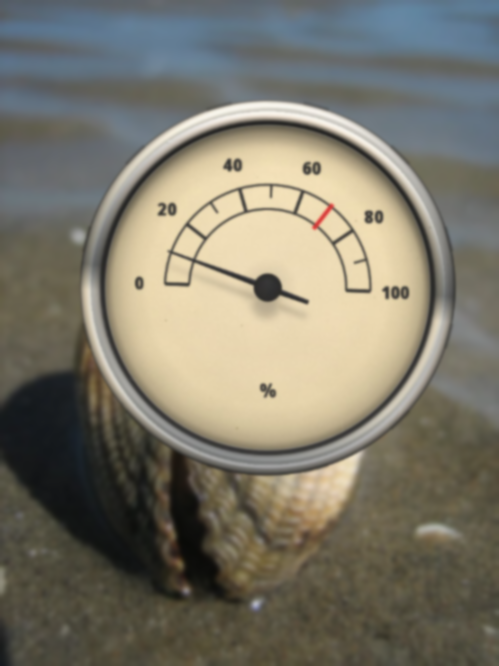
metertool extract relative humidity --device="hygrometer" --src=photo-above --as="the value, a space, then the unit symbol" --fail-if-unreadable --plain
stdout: 10 %
